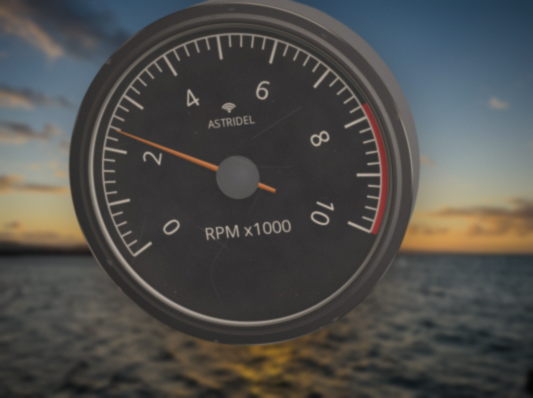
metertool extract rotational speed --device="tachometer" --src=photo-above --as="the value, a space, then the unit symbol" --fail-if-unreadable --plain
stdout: 2400 rpm
